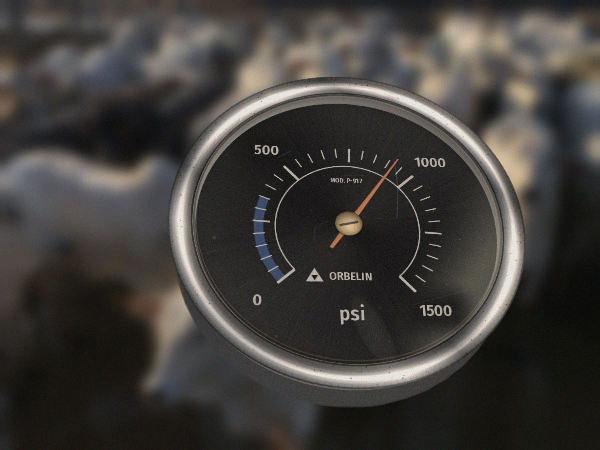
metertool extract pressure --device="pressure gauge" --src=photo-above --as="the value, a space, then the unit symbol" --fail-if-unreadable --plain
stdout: 925 psi
